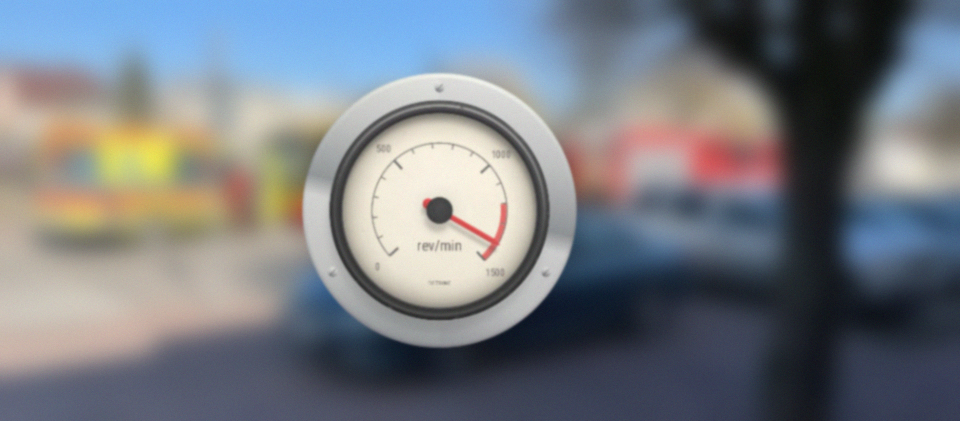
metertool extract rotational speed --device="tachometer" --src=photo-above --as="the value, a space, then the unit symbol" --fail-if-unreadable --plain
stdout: 1400 rpm
